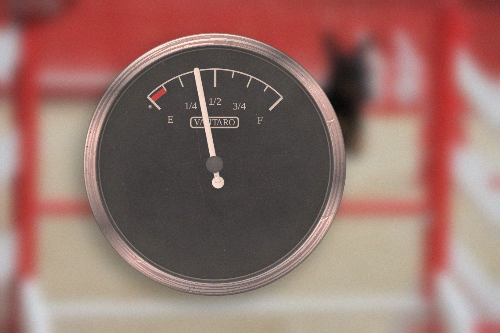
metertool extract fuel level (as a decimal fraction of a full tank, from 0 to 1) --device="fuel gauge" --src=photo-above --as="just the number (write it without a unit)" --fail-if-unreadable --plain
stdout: 0.375
